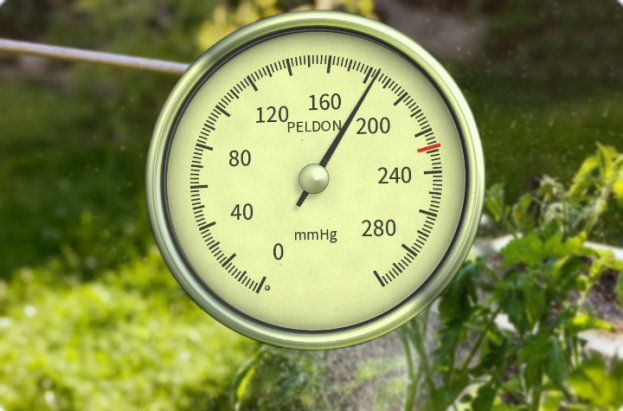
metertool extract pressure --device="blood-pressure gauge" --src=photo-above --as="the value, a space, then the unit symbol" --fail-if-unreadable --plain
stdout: 184 mmHg
